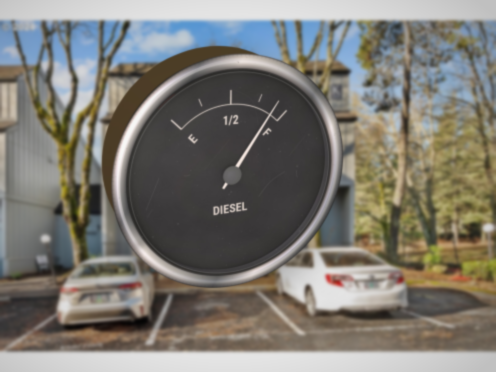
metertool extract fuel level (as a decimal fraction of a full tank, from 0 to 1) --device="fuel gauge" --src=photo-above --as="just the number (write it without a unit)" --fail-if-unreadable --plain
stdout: 0.875
